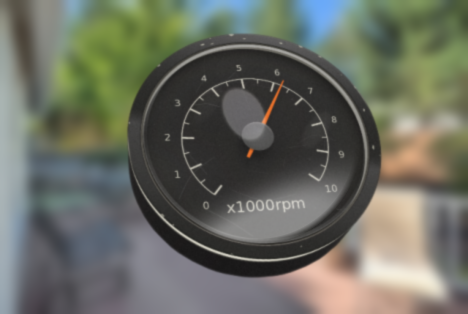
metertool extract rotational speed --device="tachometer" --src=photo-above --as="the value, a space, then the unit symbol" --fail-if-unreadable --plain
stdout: 6250 rpm
